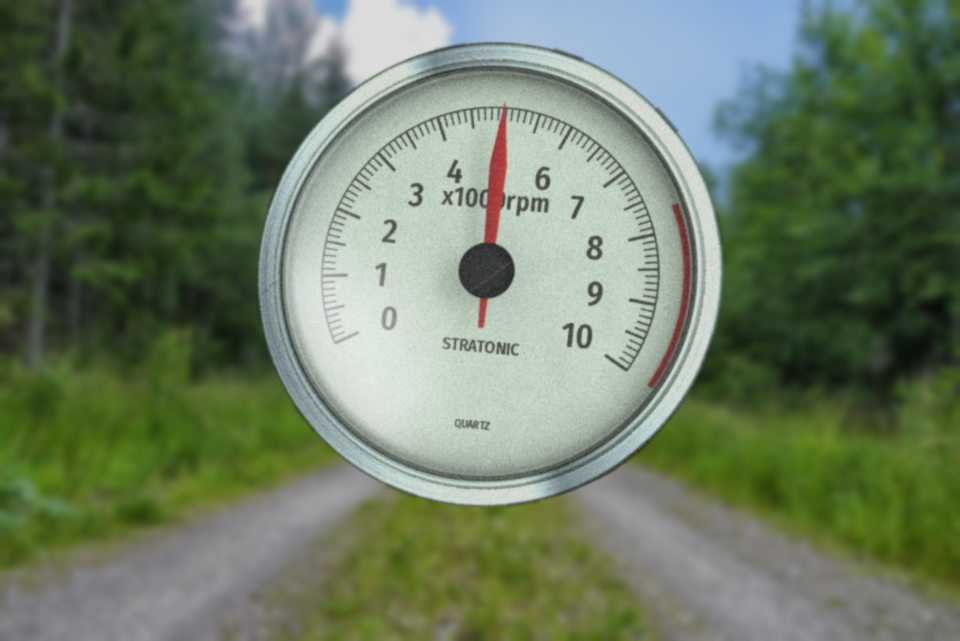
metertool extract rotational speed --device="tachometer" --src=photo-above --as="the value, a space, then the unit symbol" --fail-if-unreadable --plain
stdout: 5000 rpm
